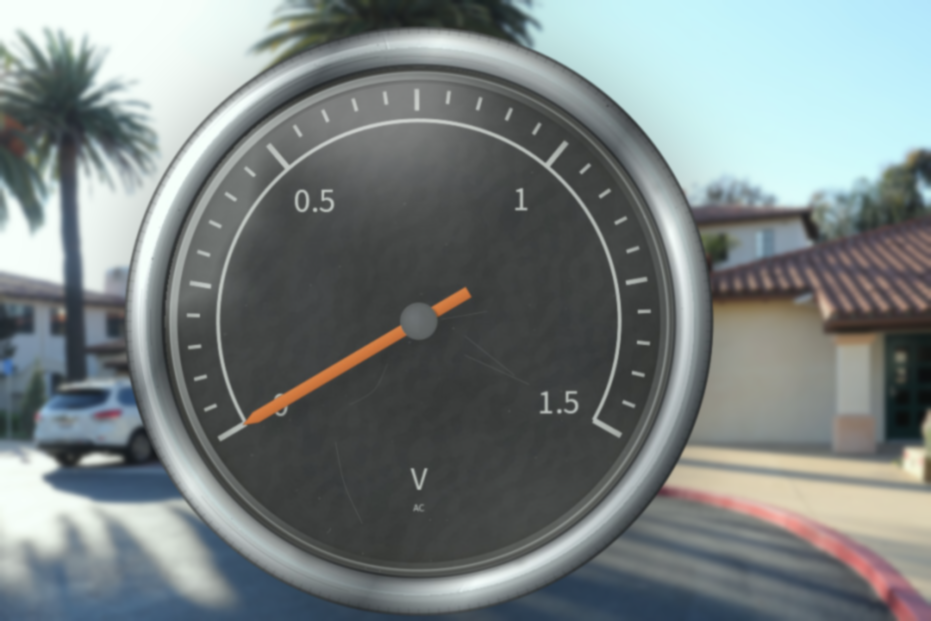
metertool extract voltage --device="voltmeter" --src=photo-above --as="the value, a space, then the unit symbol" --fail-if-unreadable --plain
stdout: 0 V
